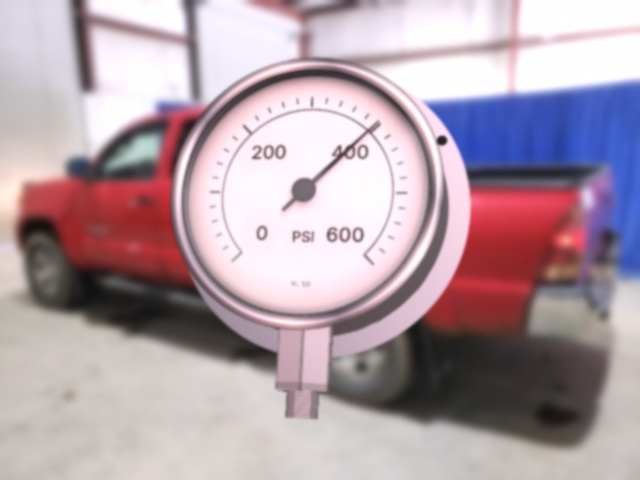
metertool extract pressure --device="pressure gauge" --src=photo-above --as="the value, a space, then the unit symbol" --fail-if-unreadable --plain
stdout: 400 psi
